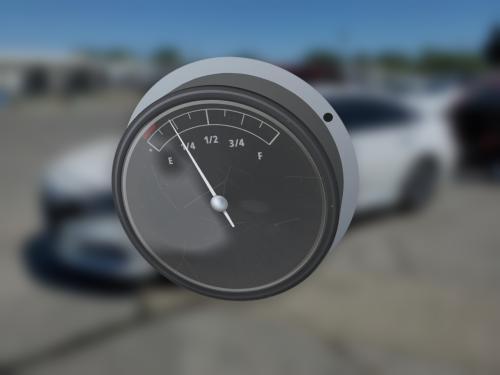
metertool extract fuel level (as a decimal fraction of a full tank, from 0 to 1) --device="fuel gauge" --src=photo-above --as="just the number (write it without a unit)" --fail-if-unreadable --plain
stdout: 0.25
